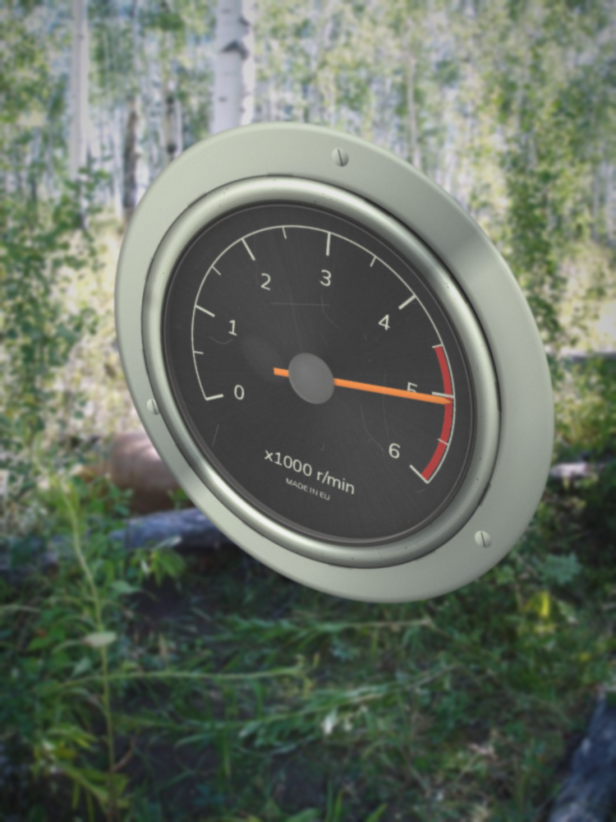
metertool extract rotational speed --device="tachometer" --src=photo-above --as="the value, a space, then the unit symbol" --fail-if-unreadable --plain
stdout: 5000 rpm
